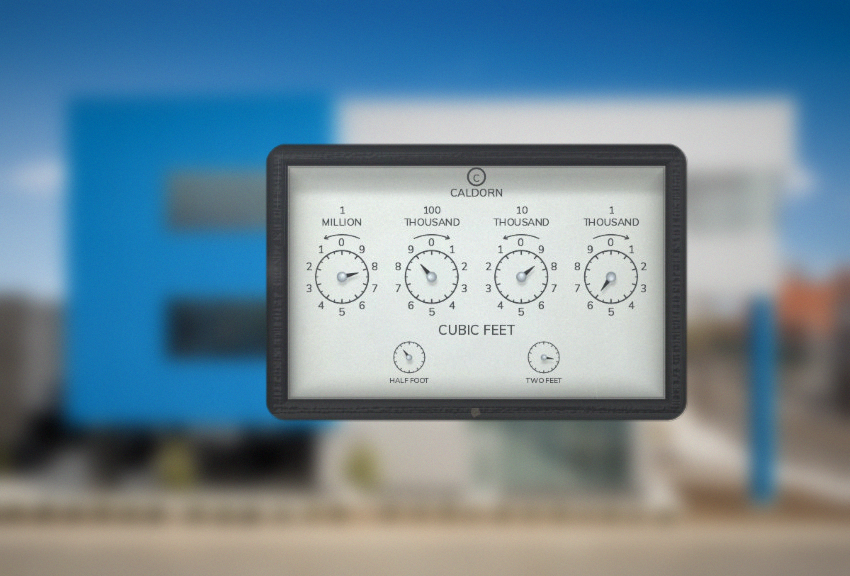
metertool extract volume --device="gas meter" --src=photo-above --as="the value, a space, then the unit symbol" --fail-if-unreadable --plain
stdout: 788600 ft³
